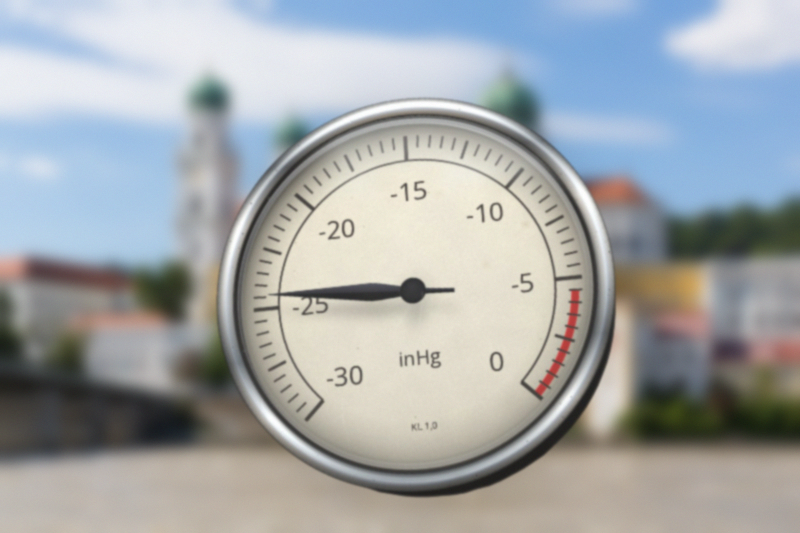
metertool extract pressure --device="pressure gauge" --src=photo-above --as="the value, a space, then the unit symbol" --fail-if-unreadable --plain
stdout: -24.5 inHg
